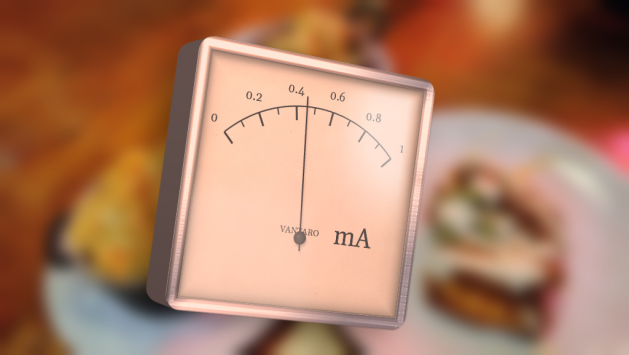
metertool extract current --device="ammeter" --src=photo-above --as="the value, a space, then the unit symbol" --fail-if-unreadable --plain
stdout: 0.45 mA
